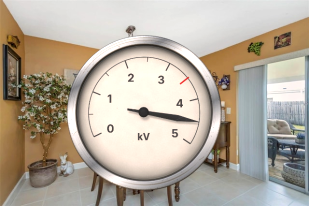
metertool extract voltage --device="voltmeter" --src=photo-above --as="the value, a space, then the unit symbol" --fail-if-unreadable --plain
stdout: 4.5 kV
